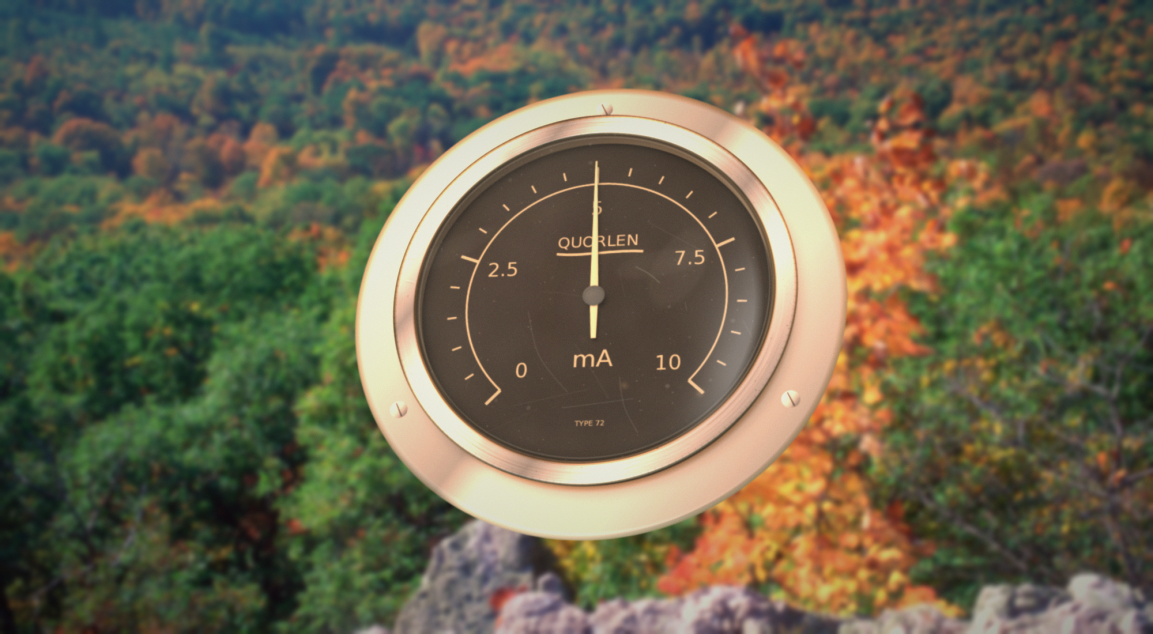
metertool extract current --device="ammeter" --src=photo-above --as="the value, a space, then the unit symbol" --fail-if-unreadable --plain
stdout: 5 mA
